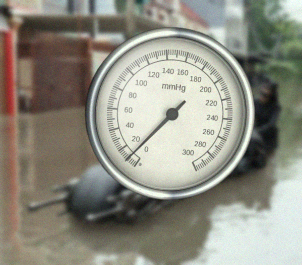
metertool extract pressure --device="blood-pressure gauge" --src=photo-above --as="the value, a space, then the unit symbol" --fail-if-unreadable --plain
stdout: 10 mmHg
